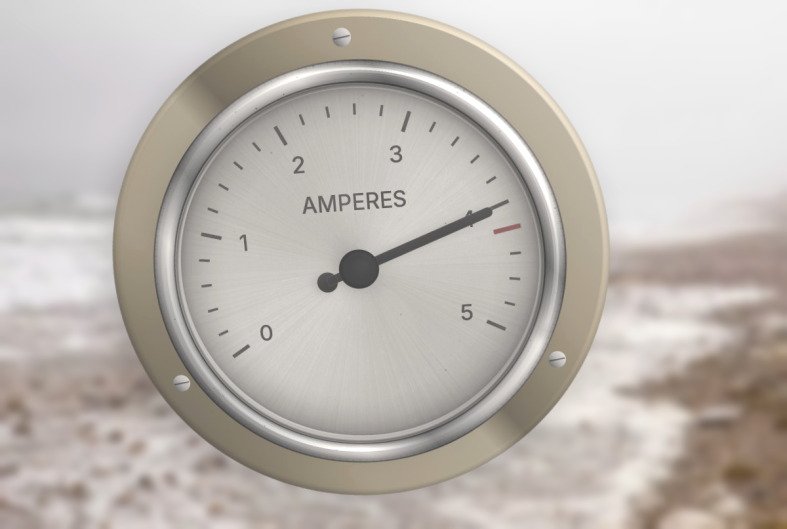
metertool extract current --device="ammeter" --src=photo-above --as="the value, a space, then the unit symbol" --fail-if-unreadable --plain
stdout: 4 A
